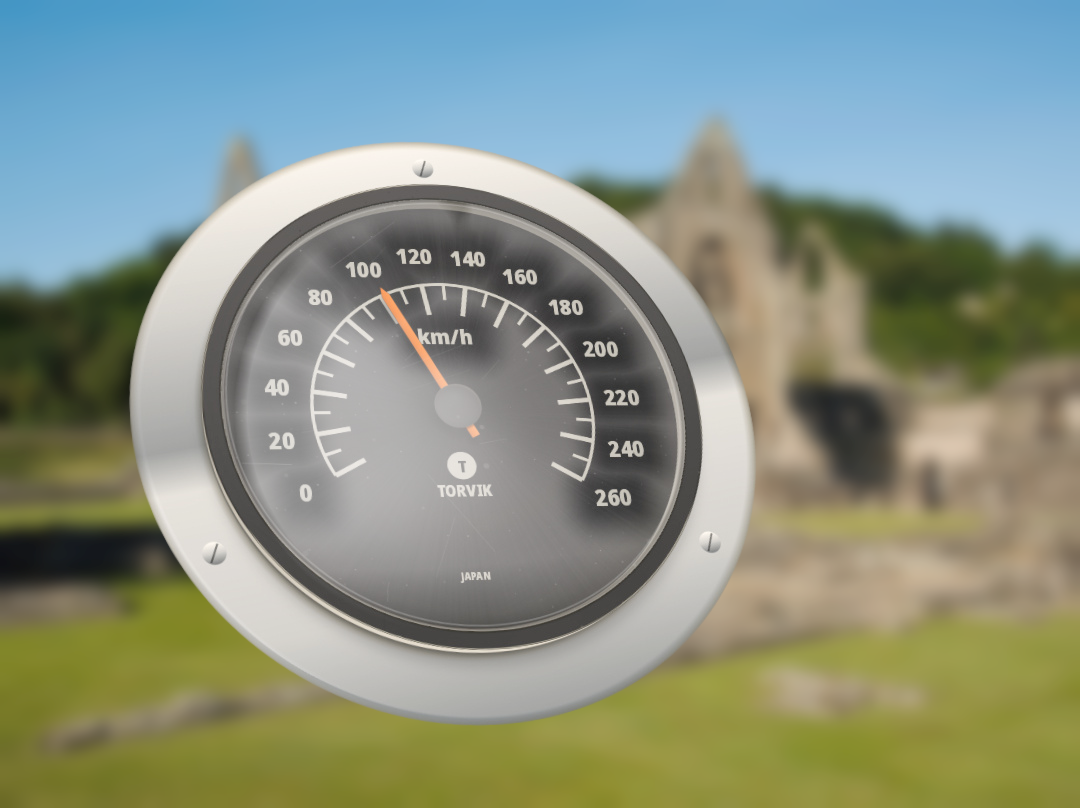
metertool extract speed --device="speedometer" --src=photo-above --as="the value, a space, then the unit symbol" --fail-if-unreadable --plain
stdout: 100 km/h
